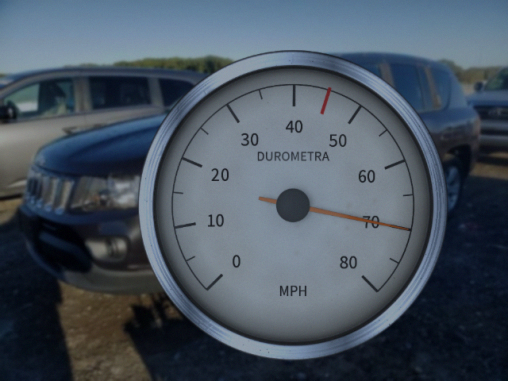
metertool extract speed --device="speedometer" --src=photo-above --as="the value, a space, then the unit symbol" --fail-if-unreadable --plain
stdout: 70 mph
